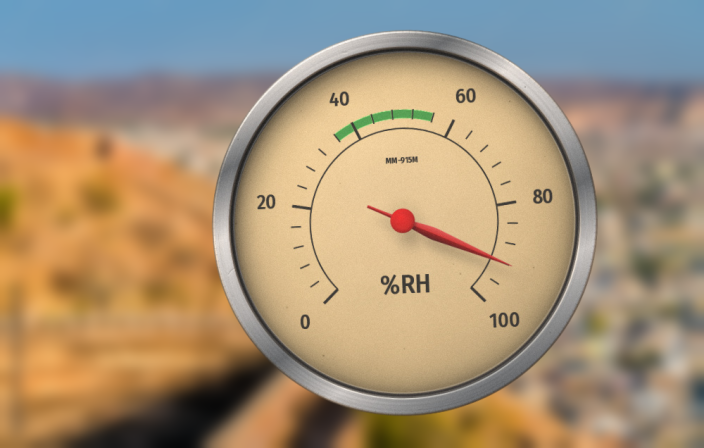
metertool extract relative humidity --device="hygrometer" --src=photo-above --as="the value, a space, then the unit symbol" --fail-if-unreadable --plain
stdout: 92 %
